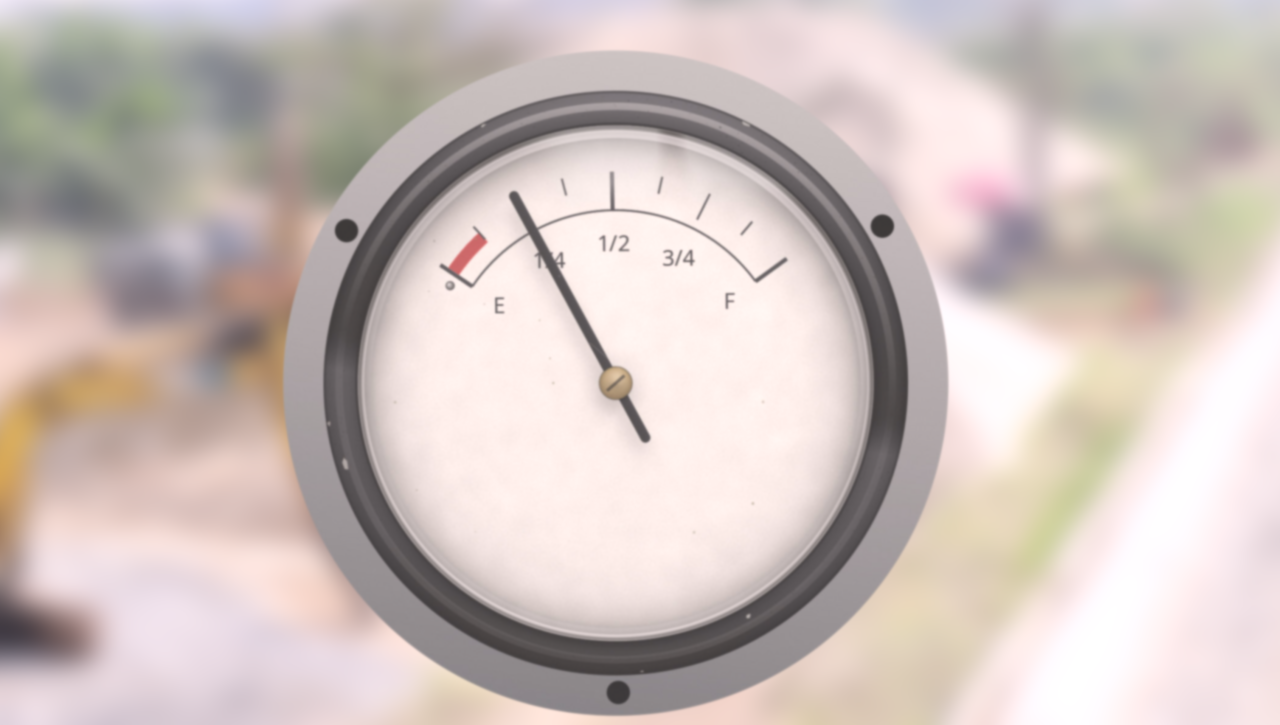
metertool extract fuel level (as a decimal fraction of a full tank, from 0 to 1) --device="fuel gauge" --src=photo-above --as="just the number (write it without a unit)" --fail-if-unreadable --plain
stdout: 0.25
